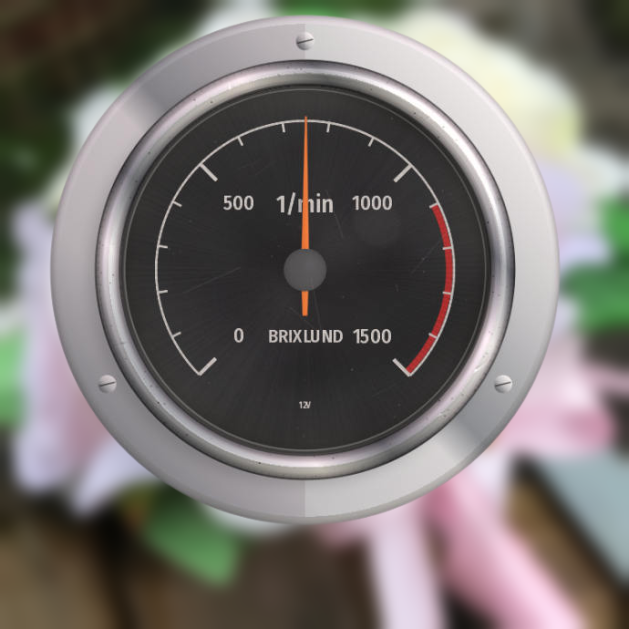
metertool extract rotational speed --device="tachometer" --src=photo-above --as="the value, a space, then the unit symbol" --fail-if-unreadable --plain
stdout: 750 rpm
